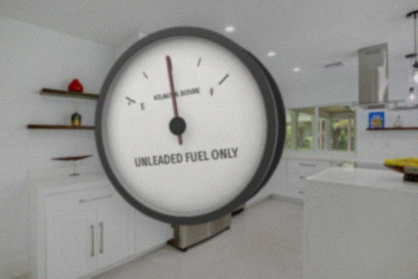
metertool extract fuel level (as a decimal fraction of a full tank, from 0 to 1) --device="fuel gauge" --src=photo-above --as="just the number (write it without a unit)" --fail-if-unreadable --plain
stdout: 0.5
